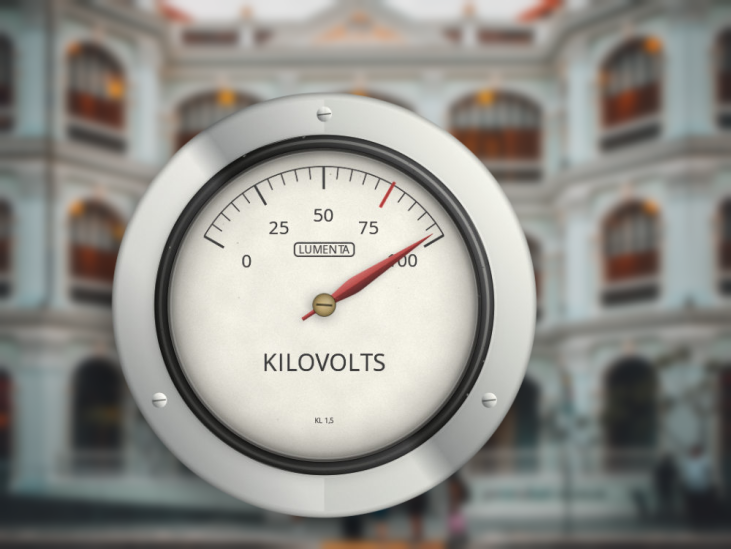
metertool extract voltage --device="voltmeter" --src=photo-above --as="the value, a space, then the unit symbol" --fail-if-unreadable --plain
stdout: 97.5 kV
